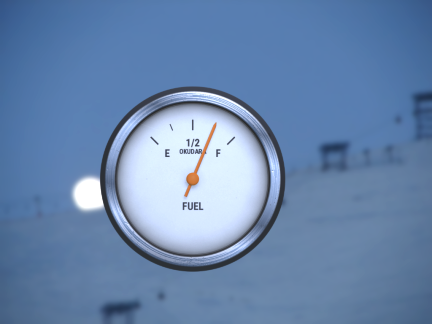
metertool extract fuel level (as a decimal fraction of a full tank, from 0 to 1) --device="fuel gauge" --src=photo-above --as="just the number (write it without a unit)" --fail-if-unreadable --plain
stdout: 0.75
